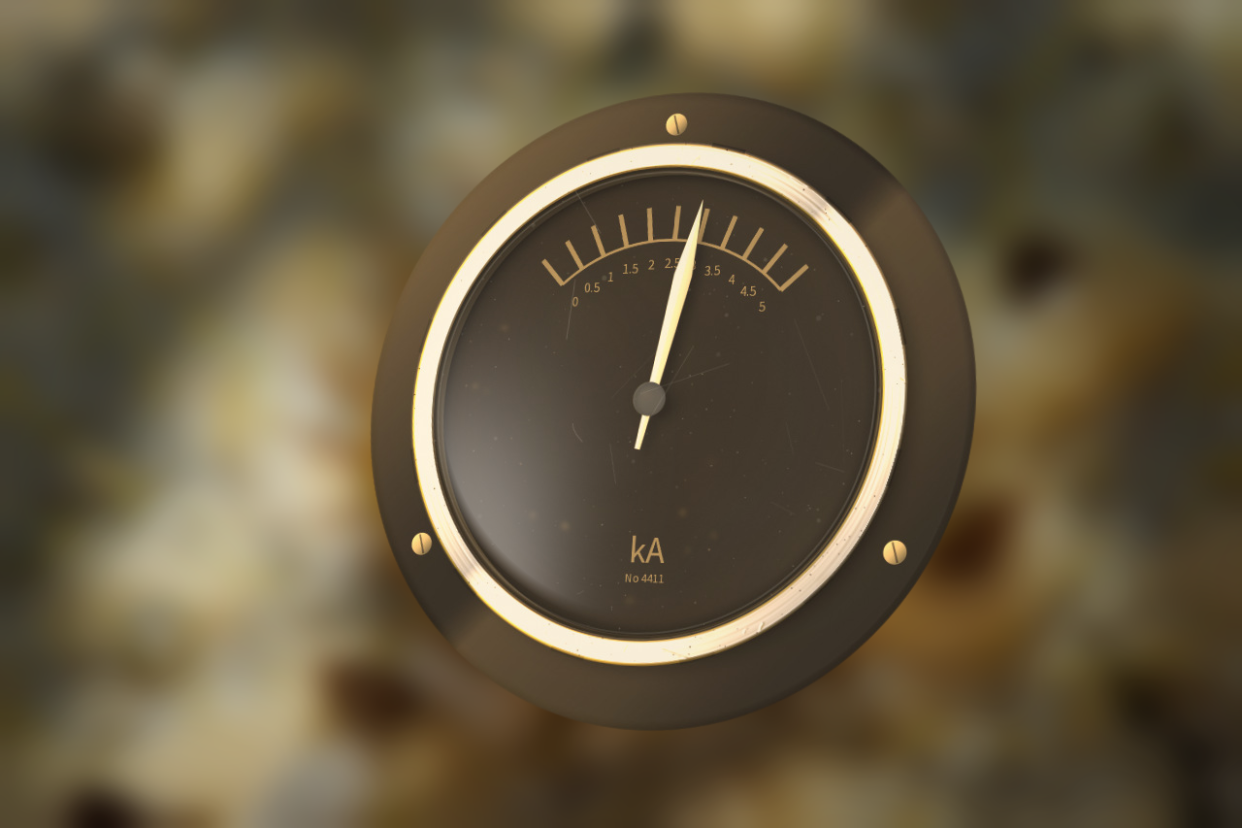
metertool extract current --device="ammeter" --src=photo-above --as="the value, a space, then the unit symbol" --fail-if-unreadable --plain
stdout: 3 kA
